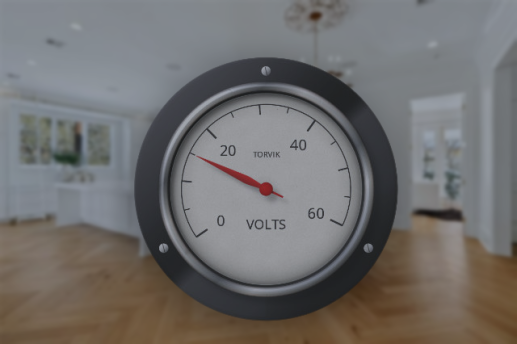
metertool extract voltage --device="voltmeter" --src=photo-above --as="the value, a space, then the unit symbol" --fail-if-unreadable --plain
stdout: 15 V
